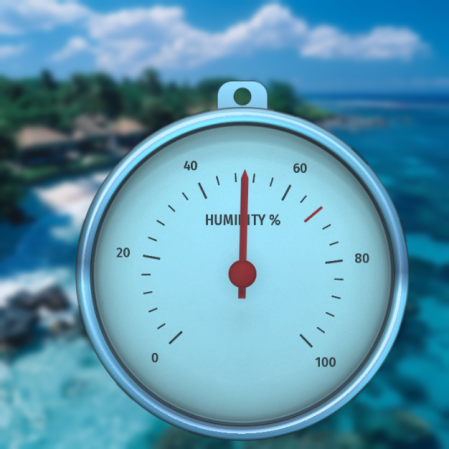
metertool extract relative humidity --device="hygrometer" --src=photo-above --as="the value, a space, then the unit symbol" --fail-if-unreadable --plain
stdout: 50 %
